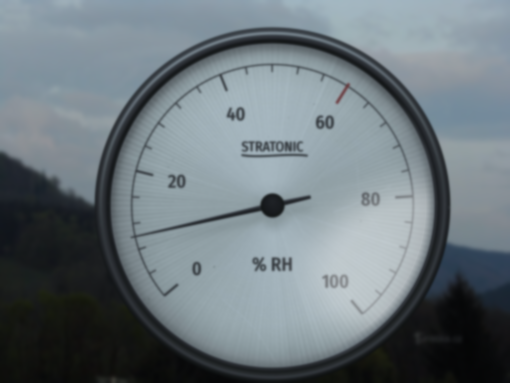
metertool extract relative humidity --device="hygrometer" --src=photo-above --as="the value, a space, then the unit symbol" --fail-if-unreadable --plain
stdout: 10 %
